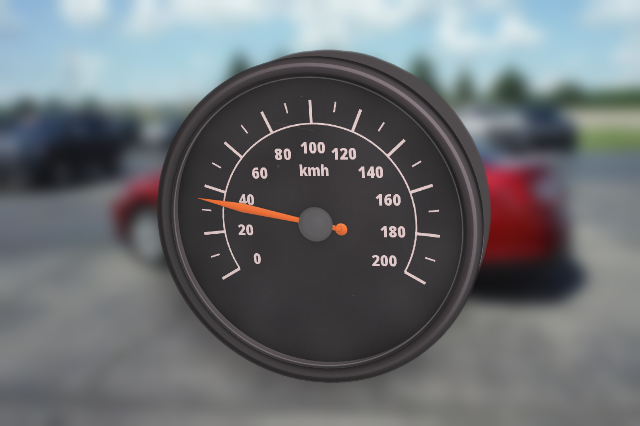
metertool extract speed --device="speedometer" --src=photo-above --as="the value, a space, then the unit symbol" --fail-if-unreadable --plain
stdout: 35 km/h
